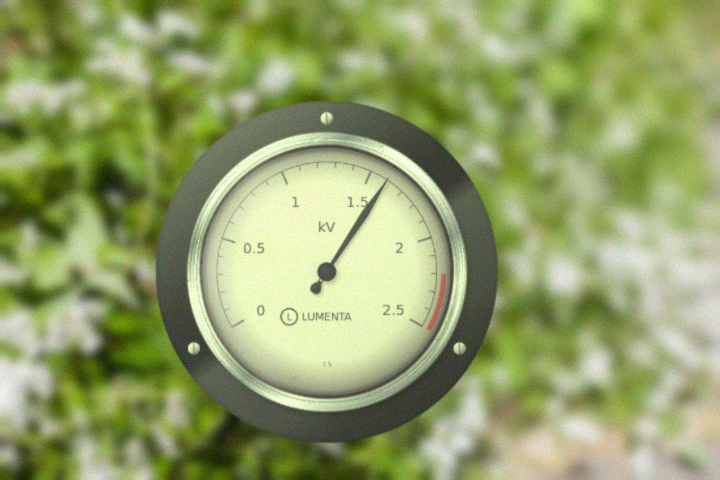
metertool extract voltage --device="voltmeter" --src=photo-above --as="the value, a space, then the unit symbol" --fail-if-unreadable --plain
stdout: 1.6 kV
